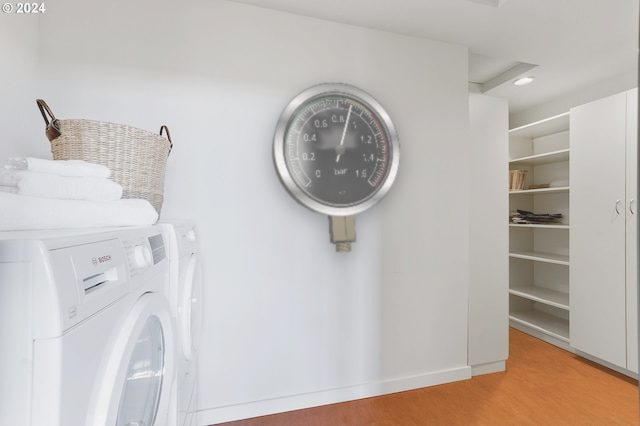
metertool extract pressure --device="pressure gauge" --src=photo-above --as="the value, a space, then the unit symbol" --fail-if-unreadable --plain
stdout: 0.9 bar
